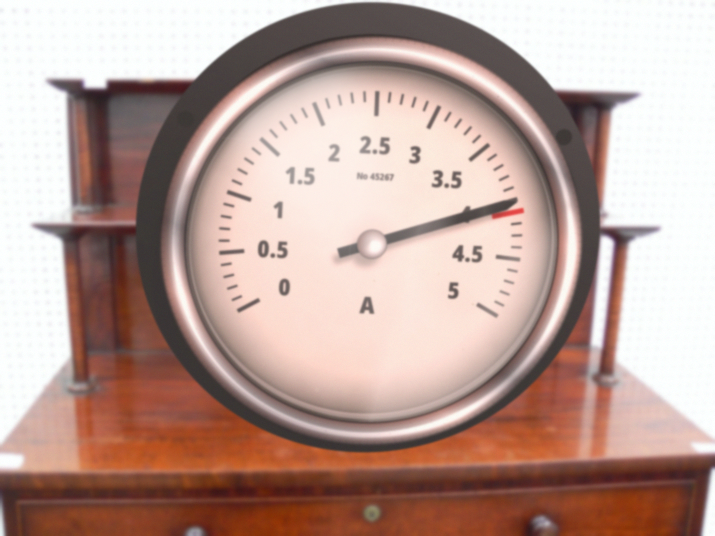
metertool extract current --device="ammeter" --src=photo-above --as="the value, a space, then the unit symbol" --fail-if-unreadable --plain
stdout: 4 A
